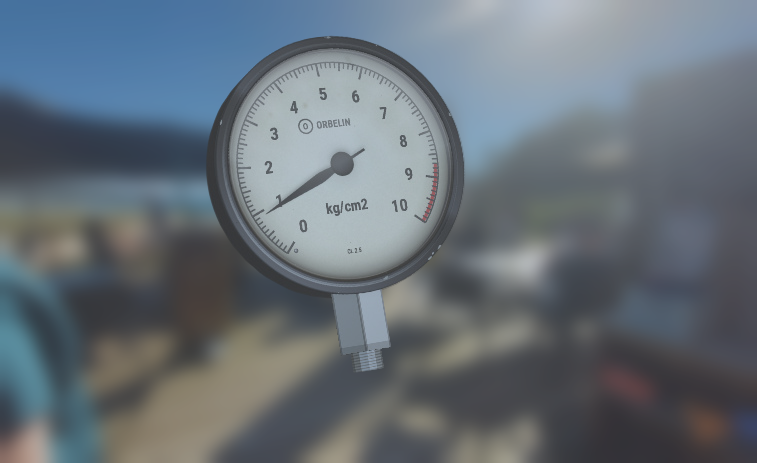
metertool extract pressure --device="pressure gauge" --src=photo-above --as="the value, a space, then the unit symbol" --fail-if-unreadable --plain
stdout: 0.9 kg/cm²
